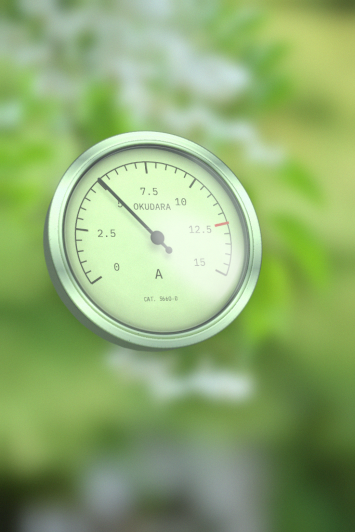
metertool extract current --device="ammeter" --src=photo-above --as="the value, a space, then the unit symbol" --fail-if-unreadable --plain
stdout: 5 A
